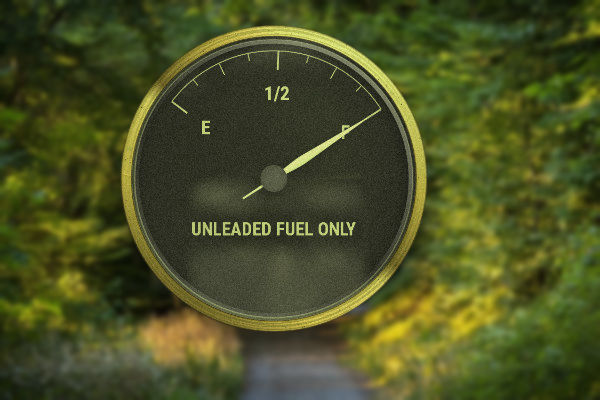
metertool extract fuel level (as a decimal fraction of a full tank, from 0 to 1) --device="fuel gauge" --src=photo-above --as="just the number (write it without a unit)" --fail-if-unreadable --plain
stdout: 1
